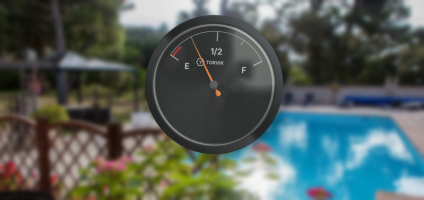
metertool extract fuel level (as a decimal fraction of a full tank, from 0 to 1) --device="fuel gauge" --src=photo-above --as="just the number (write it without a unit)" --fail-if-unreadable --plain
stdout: 0.25
